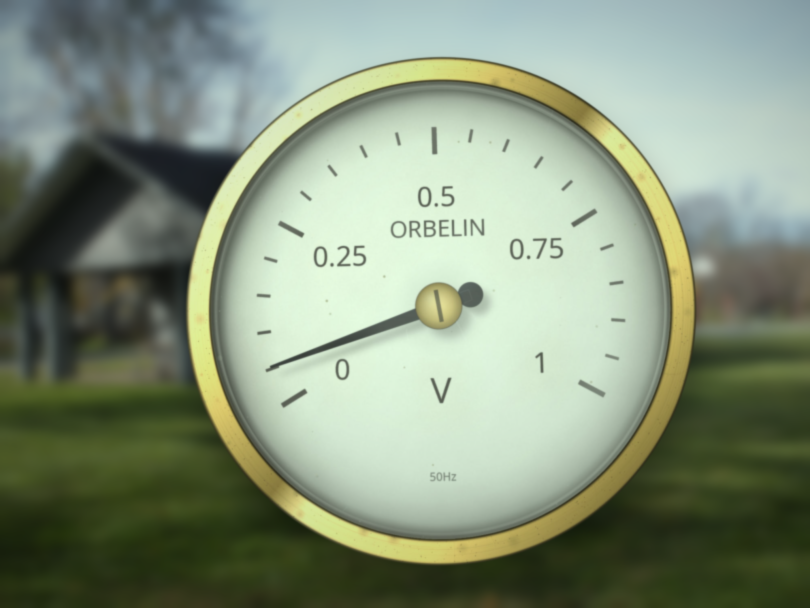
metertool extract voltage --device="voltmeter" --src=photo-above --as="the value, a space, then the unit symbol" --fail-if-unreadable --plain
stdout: 0.05 V
